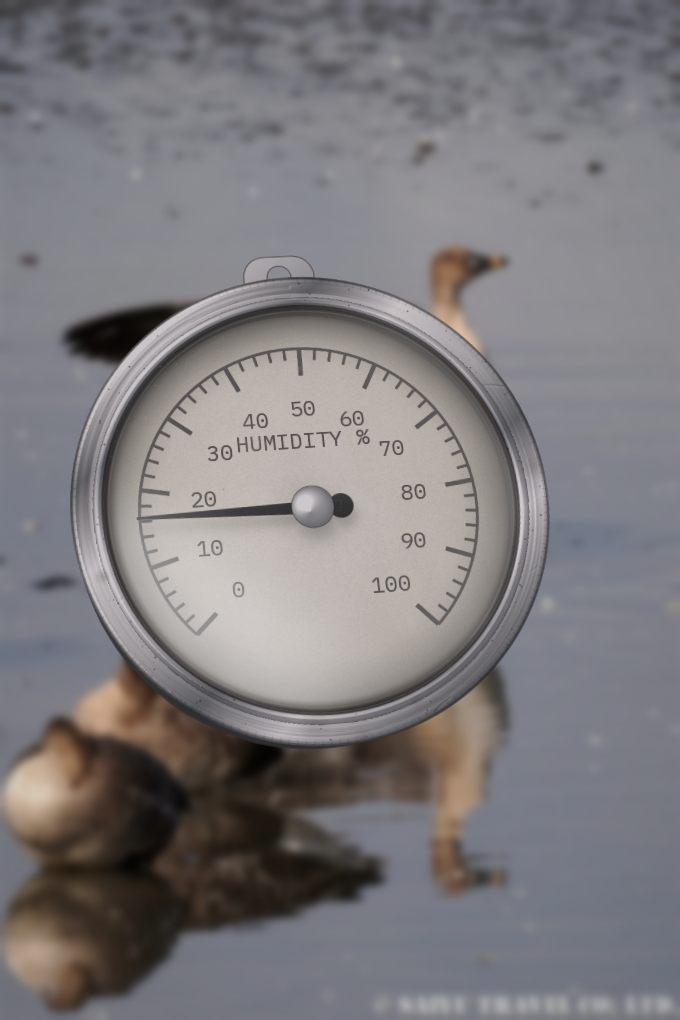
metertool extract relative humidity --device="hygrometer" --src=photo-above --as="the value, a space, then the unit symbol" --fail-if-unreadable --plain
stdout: 16 %
